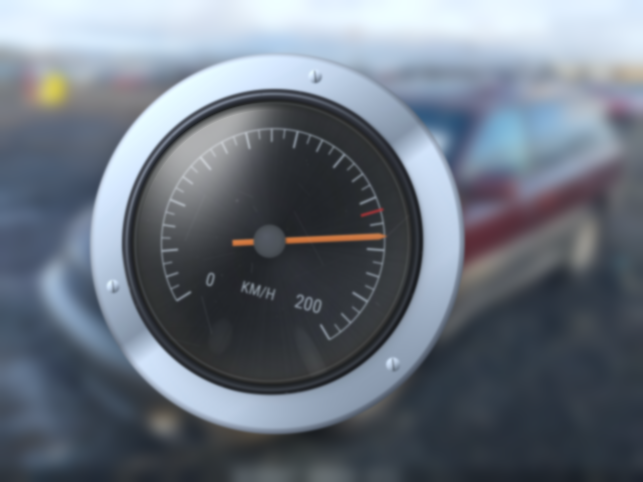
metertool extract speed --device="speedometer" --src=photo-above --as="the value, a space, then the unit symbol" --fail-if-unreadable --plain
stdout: 155 km/h
